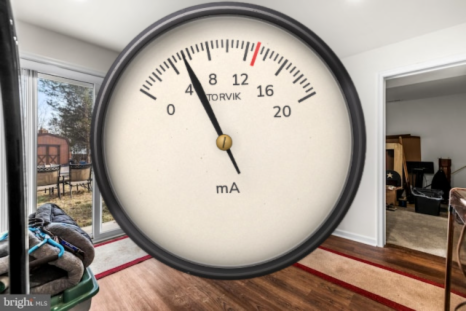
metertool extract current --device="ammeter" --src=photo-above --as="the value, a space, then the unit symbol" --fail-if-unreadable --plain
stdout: 5.5 mA
